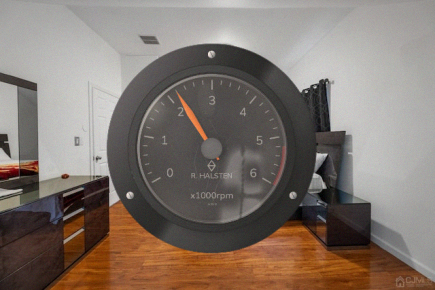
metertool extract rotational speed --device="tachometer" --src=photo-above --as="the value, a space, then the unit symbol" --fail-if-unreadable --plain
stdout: 2200 rpm
